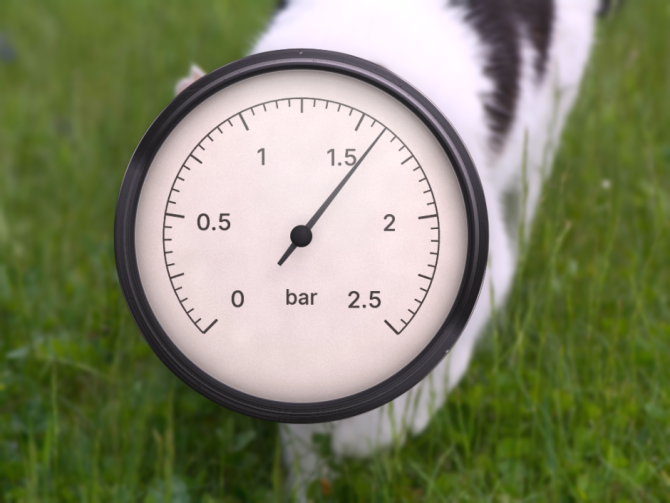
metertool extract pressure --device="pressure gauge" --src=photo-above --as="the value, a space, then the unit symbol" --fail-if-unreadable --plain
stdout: 1.6 bar
